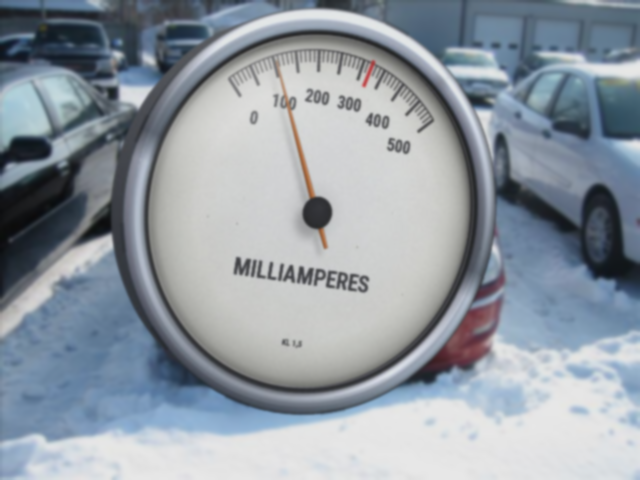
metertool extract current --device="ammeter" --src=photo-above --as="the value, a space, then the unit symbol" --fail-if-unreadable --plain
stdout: 100 mA
